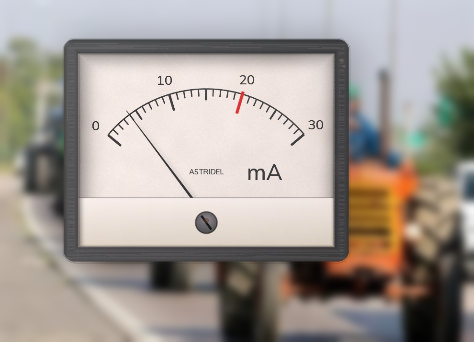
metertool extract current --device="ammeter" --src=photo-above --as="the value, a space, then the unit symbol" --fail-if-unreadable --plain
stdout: 4 mA
